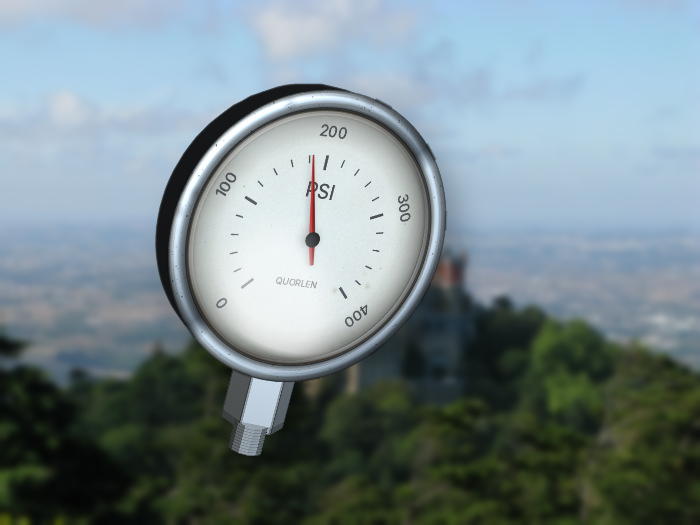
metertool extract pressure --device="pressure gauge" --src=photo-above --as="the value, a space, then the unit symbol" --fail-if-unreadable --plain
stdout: 180 psi
